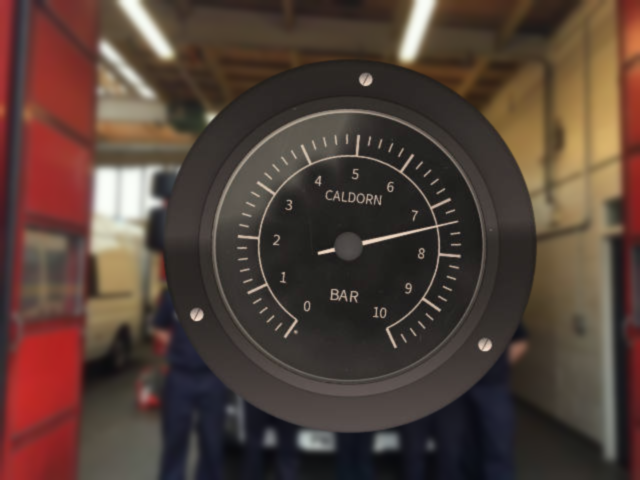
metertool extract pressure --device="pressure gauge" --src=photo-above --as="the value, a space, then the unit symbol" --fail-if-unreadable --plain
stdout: 7.4 bar
